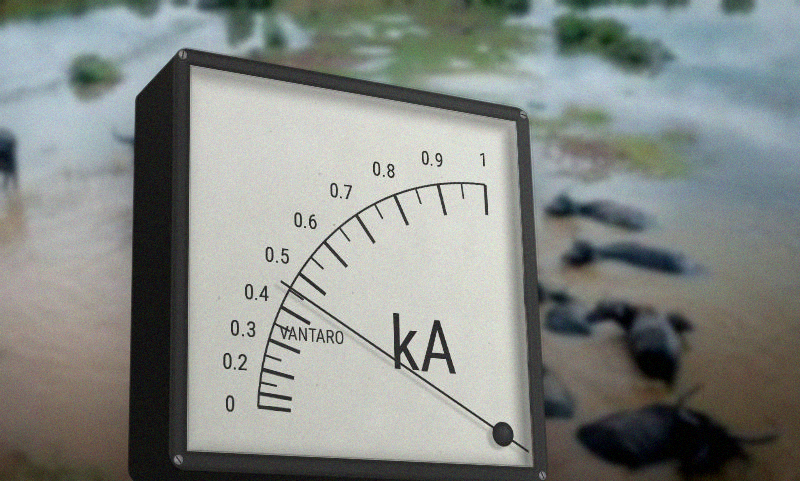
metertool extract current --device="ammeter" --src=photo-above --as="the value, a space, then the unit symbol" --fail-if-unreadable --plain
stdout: 0.45 kA
